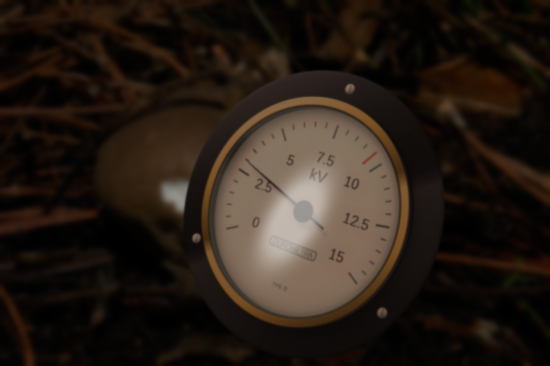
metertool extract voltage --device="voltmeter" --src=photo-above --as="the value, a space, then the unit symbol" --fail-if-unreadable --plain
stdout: 3 kV
